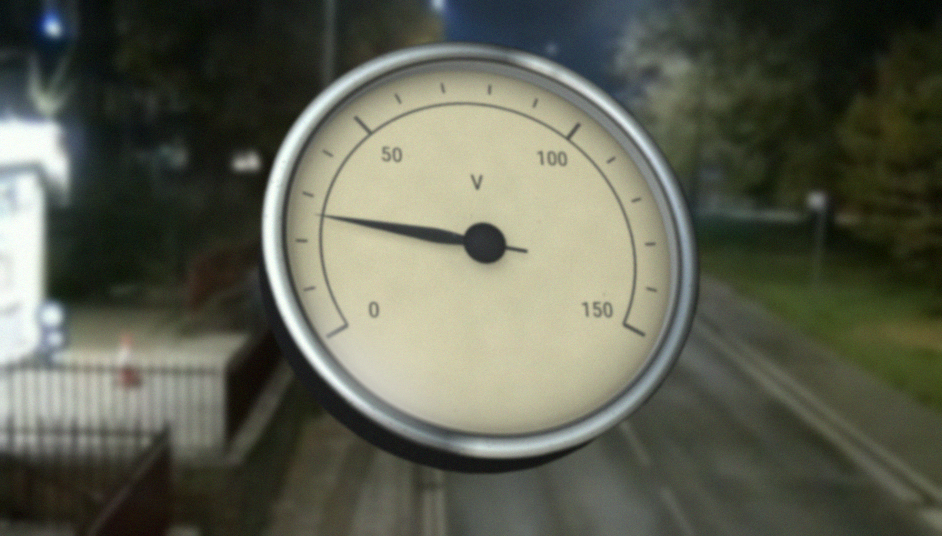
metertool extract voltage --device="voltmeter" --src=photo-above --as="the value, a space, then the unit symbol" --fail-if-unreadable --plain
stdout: 25 V
